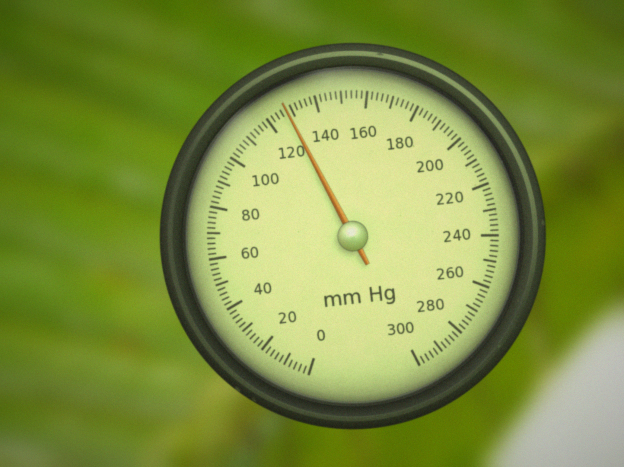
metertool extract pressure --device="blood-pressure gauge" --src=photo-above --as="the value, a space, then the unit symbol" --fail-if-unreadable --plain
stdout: 128 mmHg
